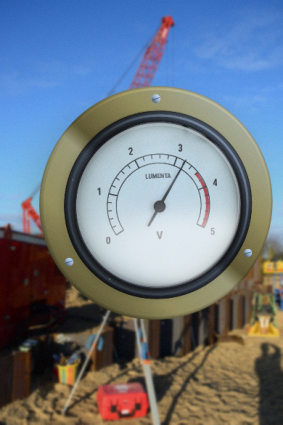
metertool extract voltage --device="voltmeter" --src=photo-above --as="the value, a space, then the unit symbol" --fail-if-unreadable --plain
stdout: 3.2 V
